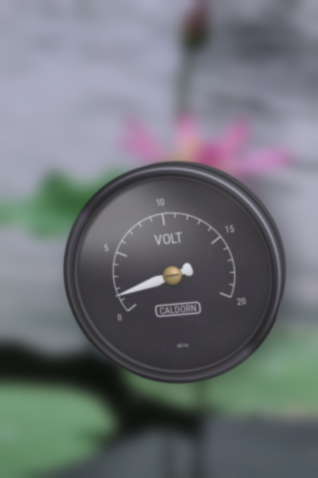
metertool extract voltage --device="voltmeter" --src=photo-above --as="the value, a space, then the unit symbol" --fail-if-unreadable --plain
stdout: 1.5 V
